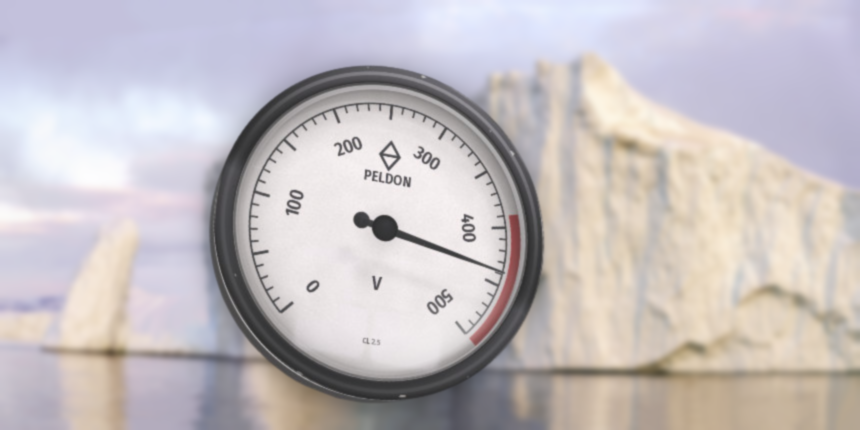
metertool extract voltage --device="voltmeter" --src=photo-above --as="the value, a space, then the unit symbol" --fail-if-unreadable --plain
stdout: 440 V
